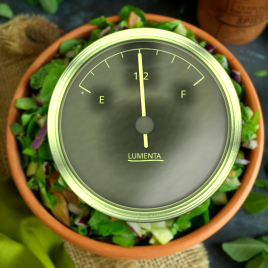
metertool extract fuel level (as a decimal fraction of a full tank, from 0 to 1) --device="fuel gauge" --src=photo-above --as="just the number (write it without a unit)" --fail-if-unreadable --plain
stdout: 0.5
